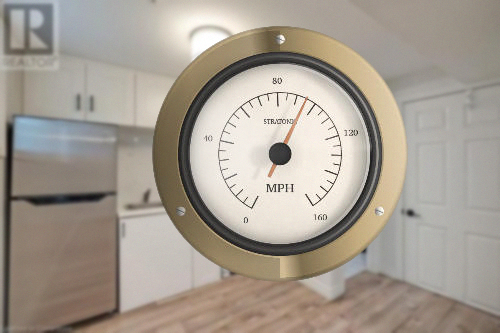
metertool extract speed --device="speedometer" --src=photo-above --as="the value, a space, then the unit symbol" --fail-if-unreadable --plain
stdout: 95 mph
